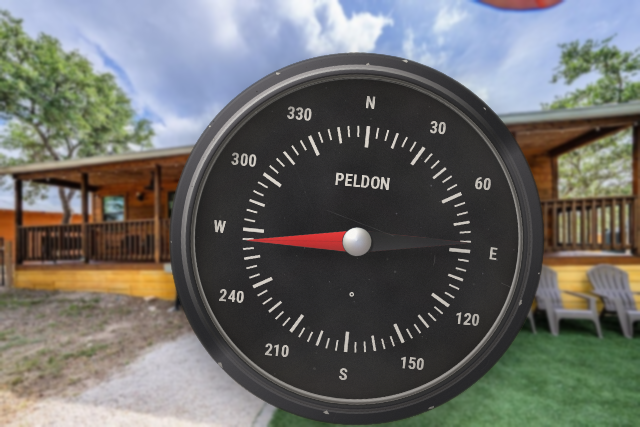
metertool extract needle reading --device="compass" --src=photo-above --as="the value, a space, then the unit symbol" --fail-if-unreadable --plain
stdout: 265 °
